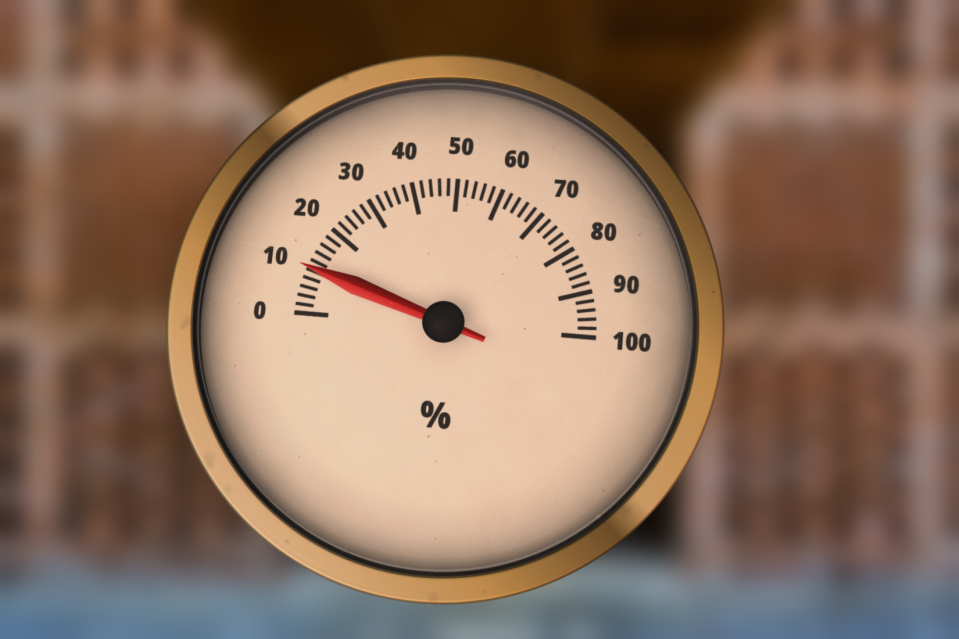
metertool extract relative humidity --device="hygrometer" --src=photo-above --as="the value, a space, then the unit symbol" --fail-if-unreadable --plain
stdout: 10 %
